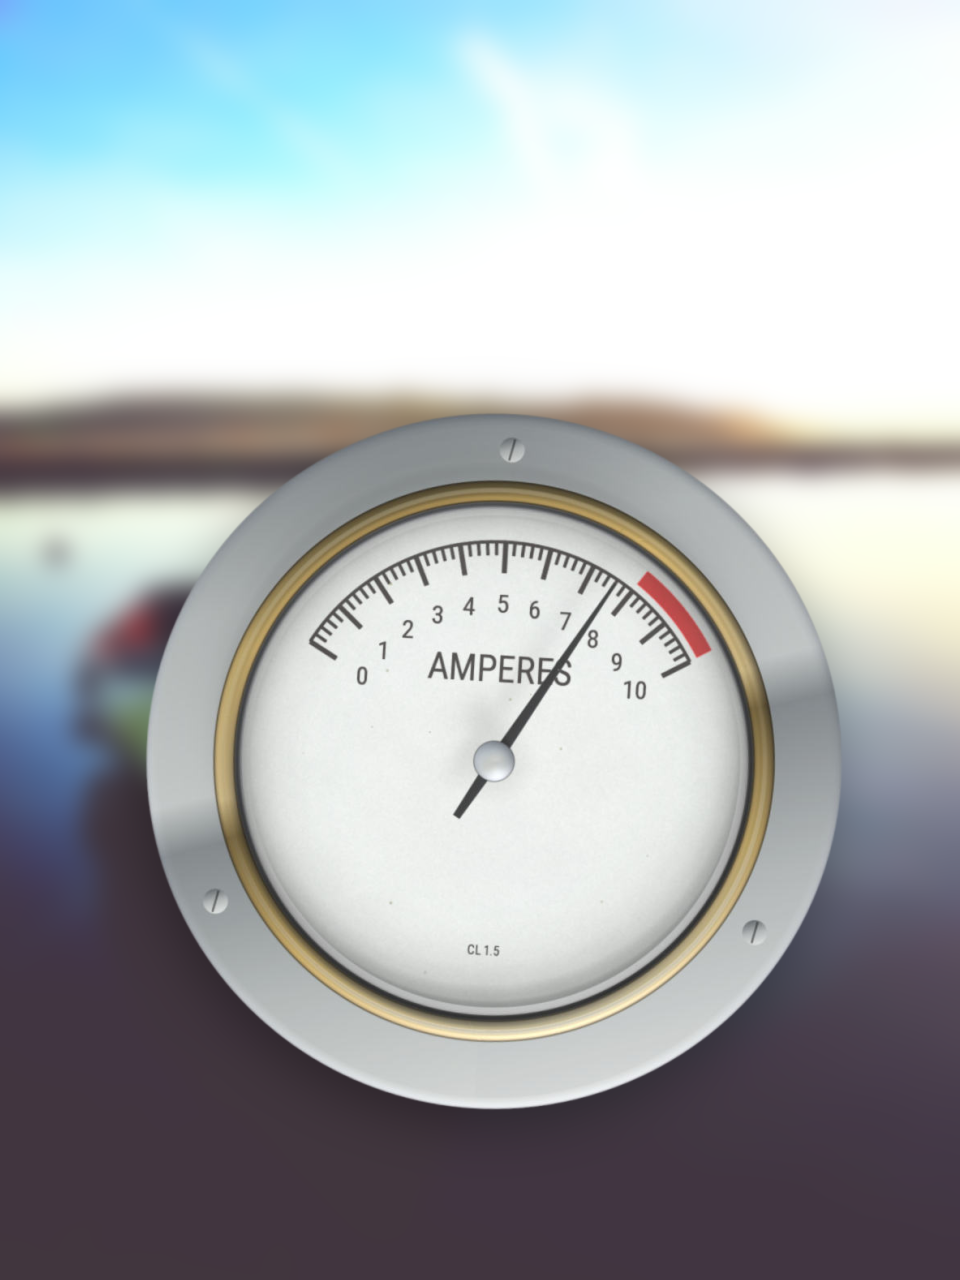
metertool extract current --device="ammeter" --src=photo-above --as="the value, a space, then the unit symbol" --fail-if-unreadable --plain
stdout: 7.6 A
